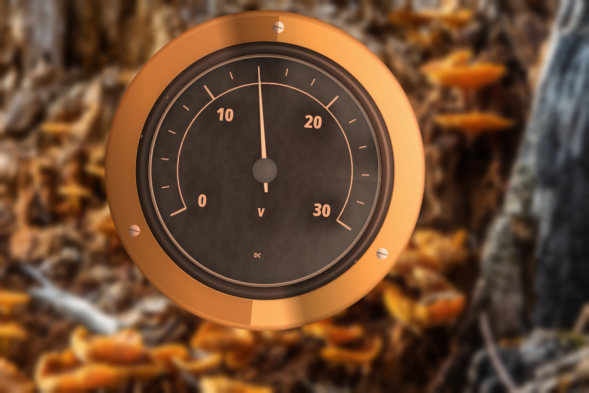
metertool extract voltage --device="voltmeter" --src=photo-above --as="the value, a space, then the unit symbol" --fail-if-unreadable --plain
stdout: 14 V
